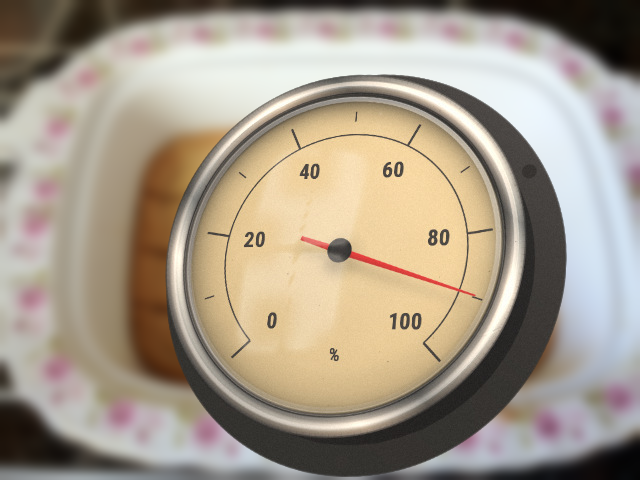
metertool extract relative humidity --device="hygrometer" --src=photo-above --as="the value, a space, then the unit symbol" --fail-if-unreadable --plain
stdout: 90 %
